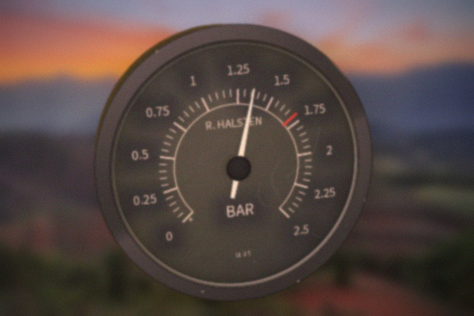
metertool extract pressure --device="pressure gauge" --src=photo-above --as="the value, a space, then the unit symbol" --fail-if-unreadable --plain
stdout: 1.35 bar
